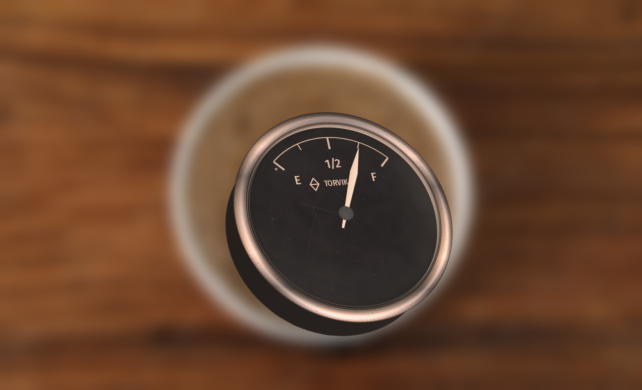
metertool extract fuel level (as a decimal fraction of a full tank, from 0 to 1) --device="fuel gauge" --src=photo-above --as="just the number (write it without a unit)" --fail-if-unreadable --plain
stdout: 0.75
